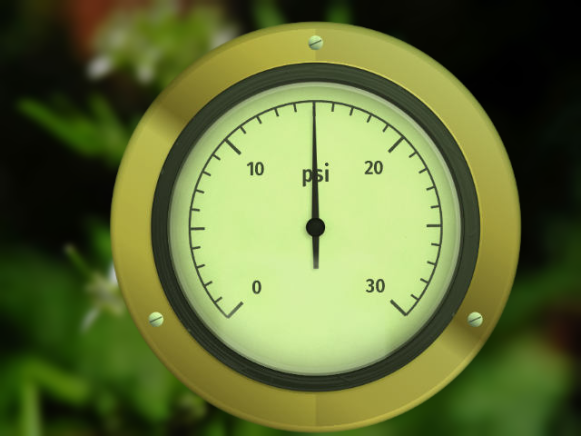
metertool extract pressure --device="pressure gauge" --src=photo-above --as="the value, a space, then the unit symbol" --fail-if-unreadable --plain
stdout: 15 psi
